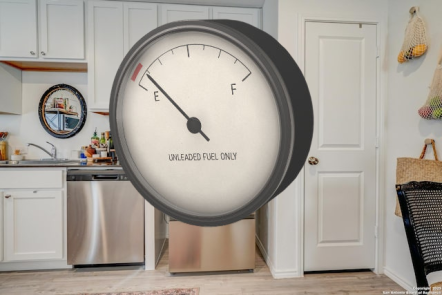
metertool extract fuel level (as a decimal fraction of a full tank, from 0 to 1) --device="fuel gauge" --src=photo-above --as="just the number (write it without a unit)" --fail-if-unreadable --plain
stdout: 0.125
